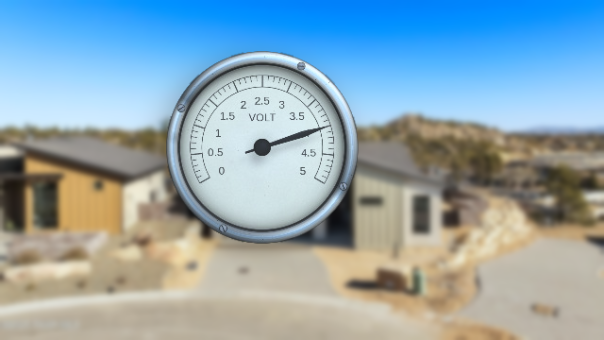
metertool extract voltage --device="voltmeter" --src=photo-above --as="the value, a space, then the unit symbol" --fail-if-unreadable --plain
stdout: 4 V
